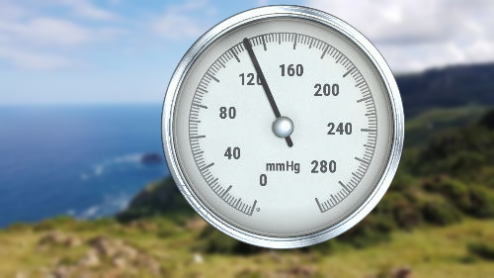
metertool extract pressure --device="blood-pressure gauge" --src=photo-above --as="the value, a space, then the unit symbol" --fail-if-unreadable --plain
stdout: 130 mmHg
